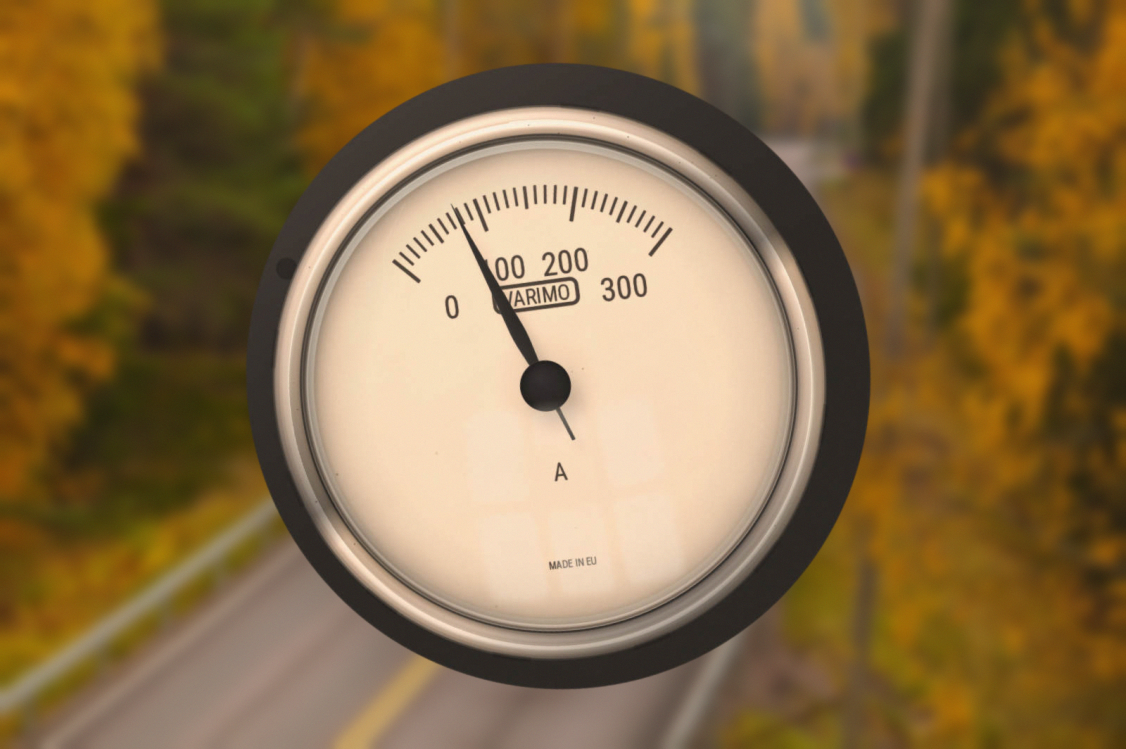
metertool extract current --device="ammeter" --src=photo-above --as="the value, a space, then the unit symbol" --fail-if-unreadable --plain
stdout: 80 A
